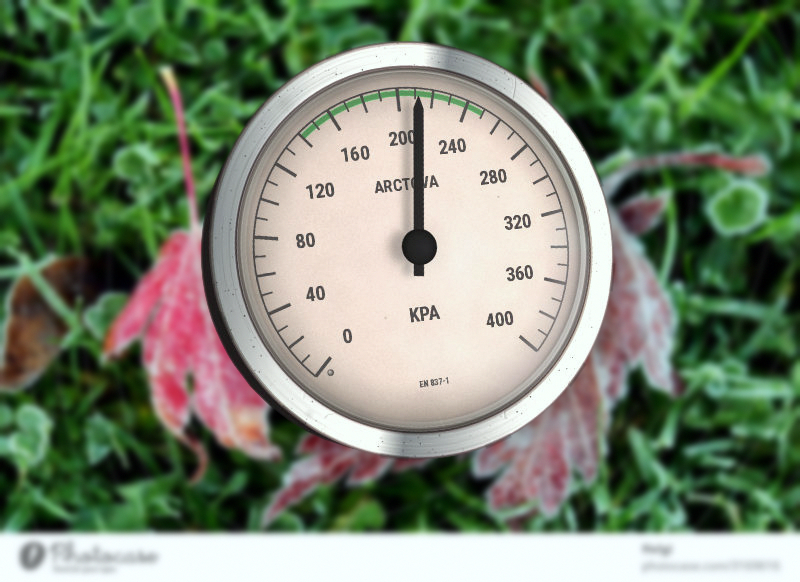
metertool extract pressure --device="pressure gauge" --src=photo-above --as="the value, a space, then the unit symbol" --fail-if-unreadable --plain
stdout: 210 kPa
